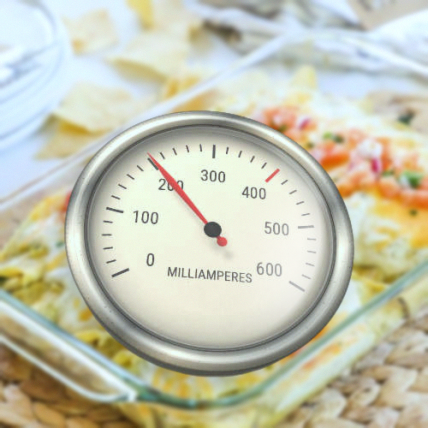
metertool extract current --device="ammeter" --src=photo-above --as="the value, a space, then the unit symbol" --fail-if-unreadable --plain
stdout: 200 mA
